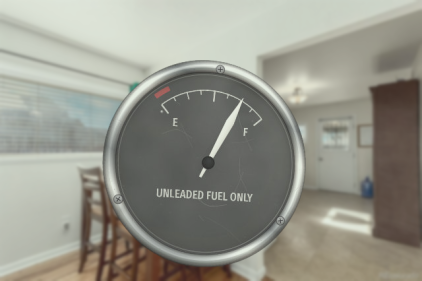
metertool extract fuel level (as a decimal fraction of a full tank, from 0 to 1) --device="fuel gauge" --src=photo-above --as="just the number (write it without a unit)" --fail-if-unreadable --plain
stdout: 0.75
